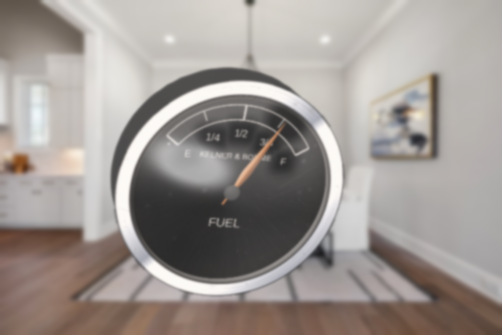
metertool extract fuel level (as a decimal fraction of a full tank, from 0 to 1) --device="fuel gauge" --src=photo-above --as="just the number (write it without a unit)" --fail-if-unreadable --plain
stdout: 0.75
